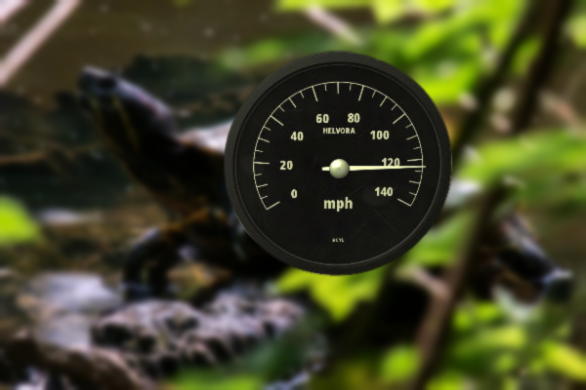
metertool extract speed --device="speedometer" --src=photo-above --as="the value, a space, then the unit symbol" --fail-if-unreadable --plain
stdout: 122.5 mph
